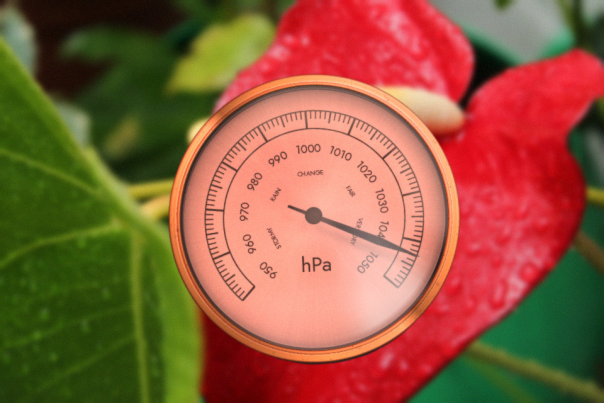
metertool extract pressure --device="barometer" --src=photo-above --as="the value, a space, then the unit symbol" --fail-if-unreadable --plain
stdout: 1043 hPa
